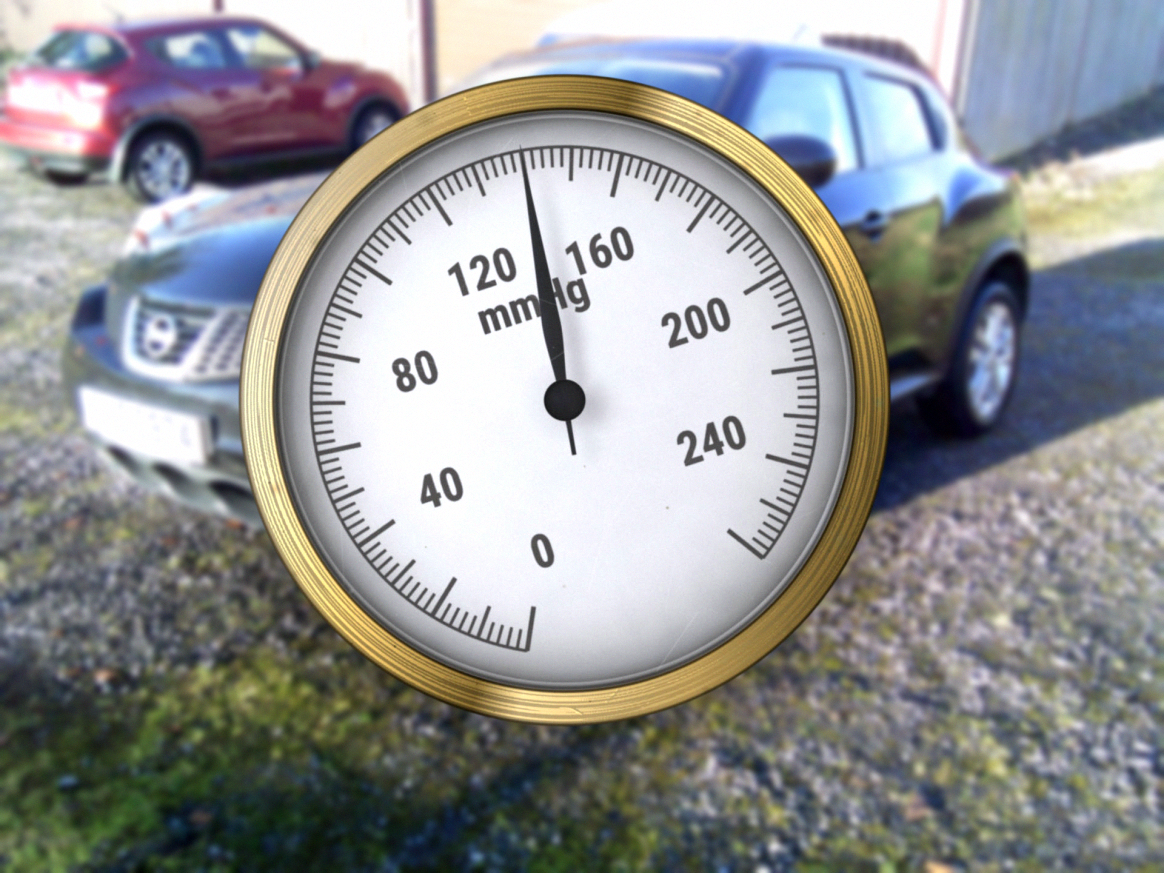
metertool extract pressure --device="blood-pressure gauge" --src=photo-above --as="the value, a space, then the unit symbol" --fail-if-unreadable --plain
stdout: 140 mmHg
